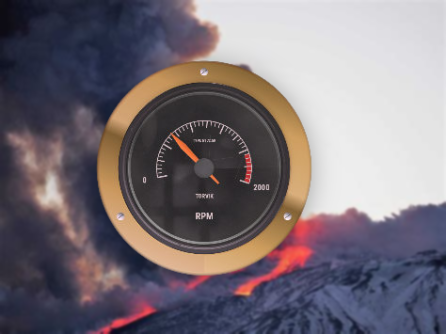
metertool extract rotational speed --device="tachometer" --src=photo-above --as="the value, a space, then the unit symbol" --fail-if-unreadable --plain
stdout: 550 rpm
